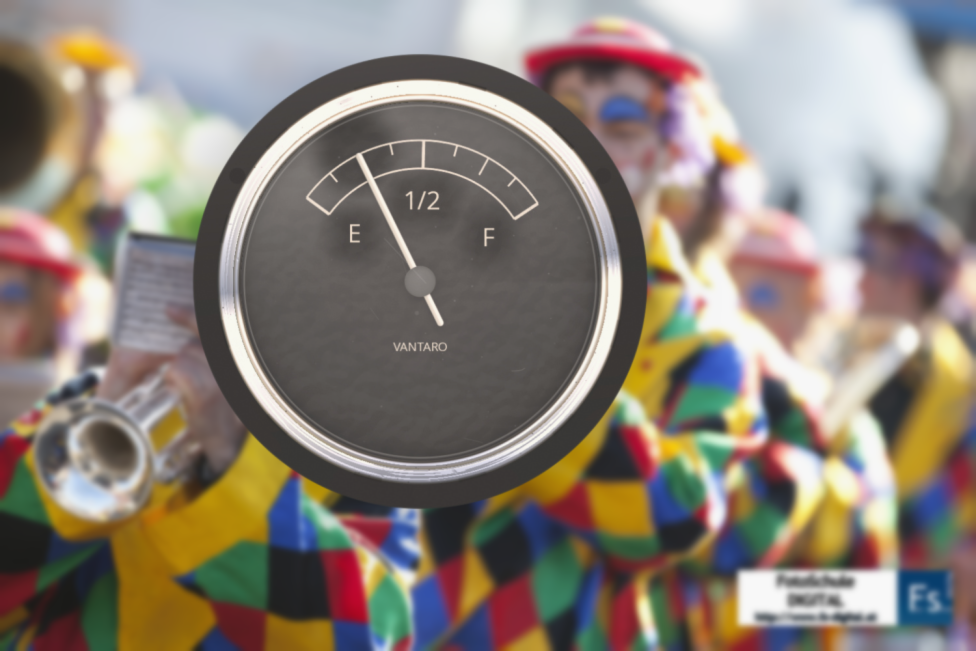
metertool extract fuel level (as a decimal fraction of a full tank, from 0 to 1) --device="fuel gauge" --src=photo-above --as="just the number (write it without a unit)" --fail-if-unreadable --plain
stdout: 0.25
